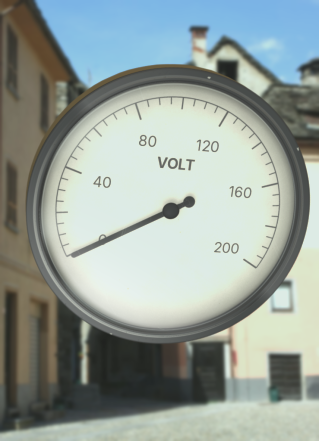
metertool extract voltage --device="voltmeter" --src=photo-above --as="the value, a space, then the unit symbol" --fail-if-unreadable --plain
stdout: 0 V
